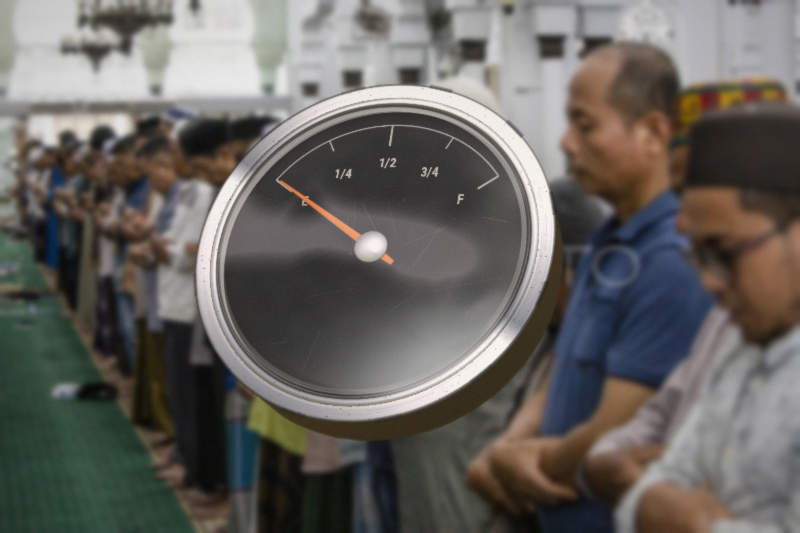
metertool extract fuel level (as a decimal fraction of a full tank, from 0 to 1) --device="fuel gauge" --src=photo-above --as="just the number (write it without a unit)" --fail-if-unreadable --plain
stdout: 0
